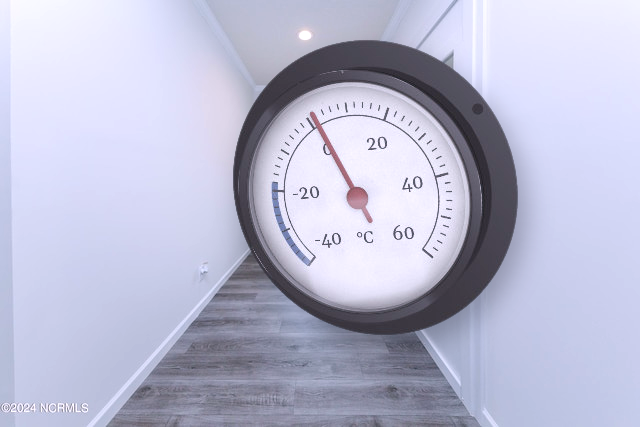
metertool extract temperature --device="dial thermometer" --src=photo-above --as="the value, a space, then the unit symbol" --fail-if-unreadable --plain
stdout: 2 °C
